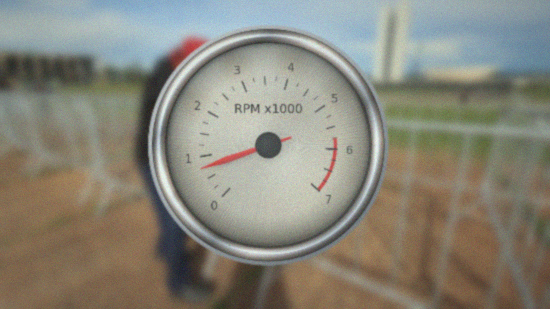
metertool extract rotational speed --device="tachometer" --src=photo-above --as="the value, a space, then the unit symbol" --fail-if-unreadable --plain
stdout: 750 rpm
